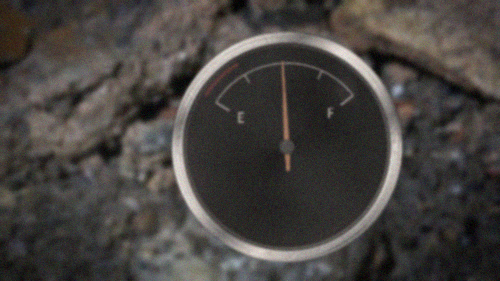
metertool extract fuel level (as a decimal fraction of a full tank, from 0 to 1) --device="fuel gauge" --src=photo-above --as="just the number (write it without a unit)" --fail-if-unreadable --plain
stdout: 0.5
